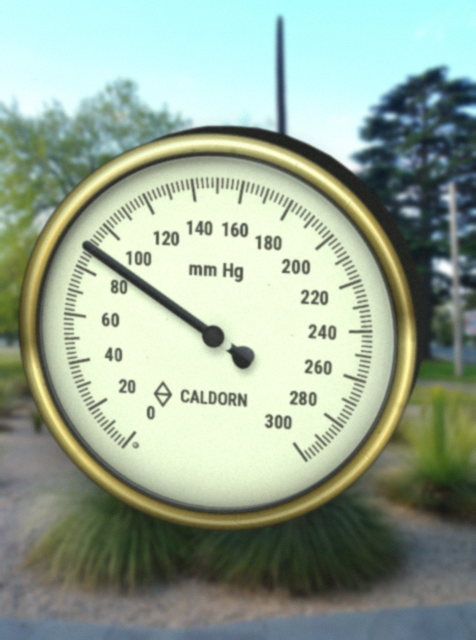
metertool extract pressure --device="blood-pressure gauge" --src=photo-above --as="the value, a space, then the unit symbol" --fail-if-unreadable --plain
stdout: 90 mmHg
